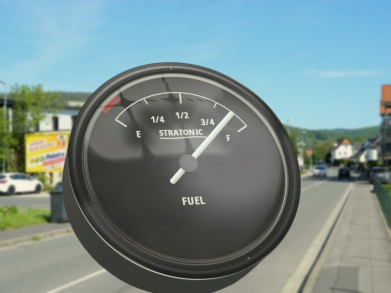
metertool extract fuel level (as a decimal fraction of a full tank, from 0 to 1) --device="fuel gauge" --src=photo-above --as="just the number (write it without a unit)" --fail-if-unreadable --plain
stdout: 0.875
